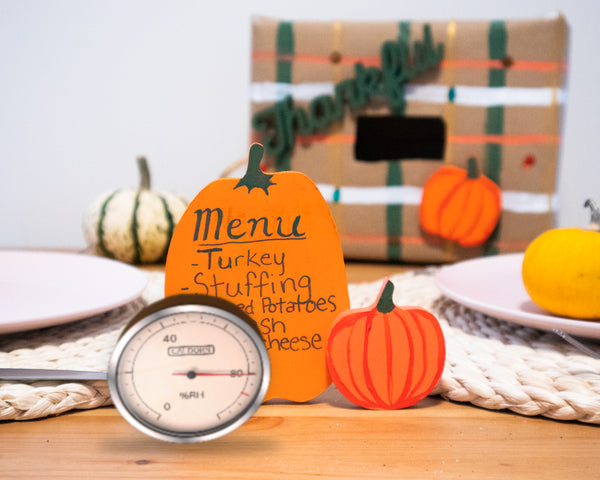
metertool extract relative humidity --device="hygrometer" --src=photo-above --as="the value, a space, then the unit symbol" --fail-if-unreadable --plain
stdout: 80 %
